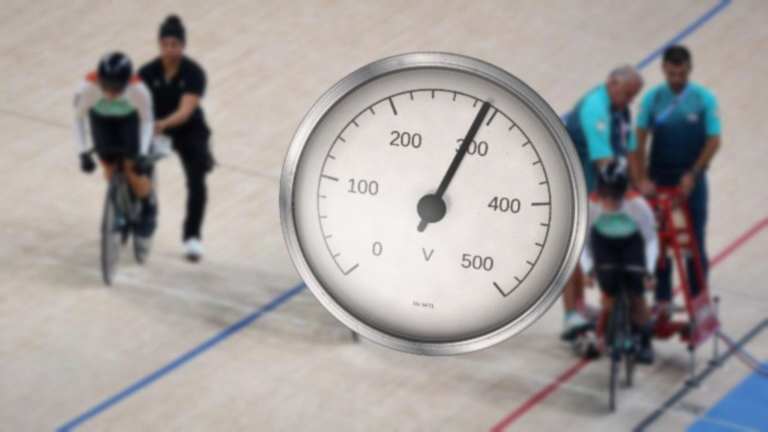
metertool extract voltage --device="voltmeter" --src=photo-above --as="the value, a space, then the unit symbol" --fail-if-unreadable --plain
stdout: 290 V
